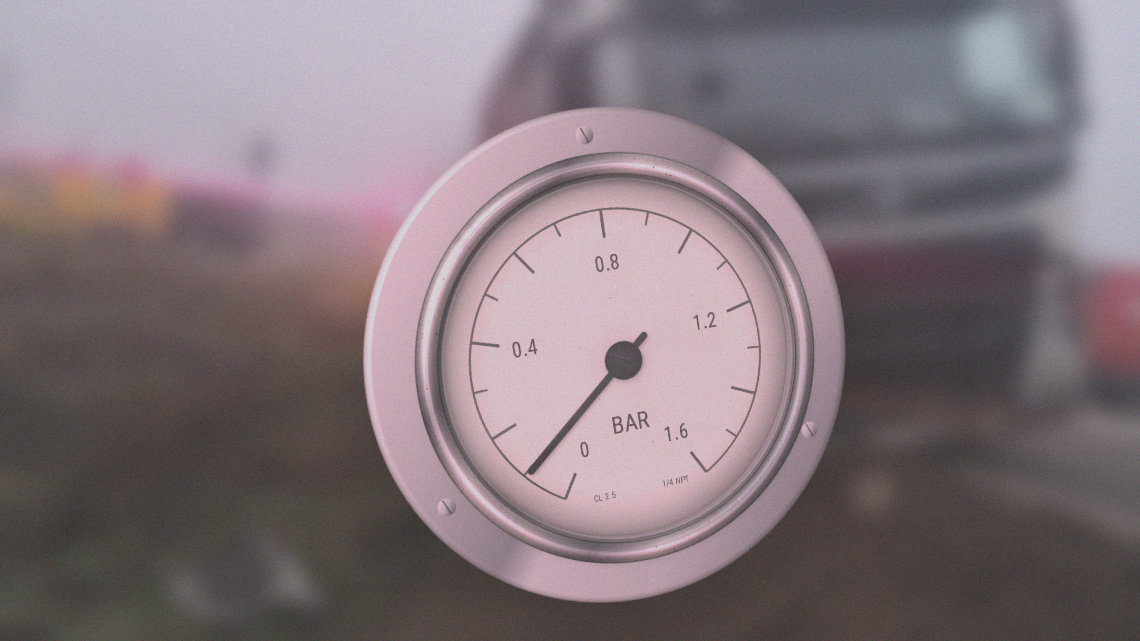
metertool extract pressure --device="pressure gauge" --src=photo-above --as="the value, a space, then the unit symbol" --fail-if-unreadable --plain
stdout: 0.1 bar
